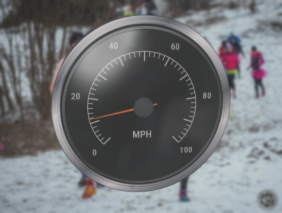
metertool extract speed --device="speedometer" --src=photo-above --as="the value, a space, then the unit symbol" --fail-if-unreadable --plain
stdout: 12 mph
